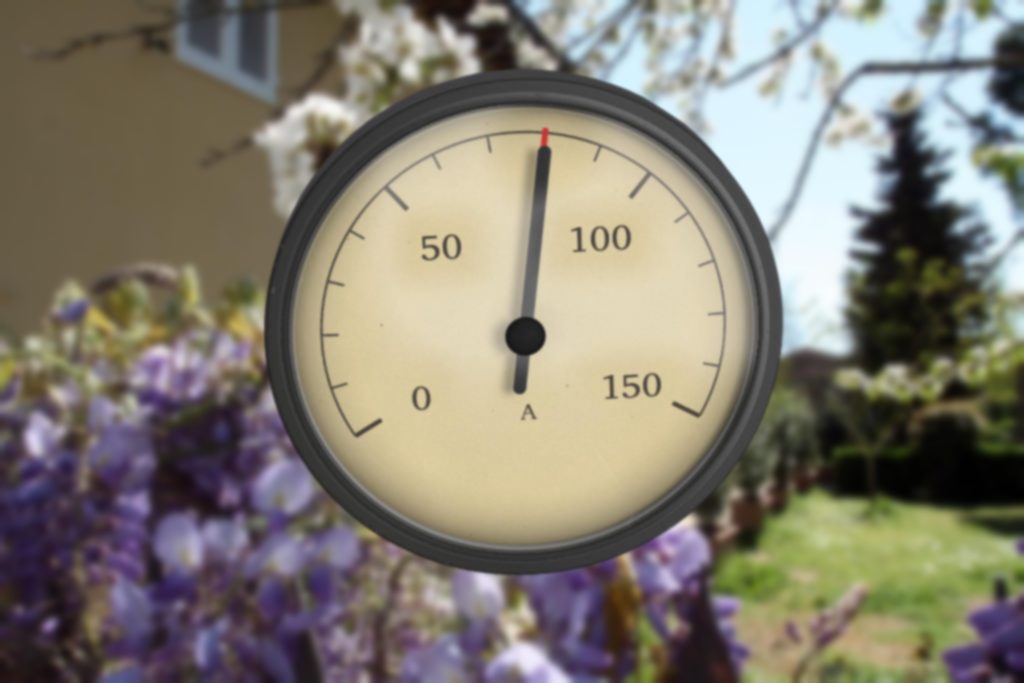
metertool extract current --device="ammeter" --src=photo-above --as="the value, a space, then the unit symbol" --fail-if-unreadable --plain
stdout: 80 A
